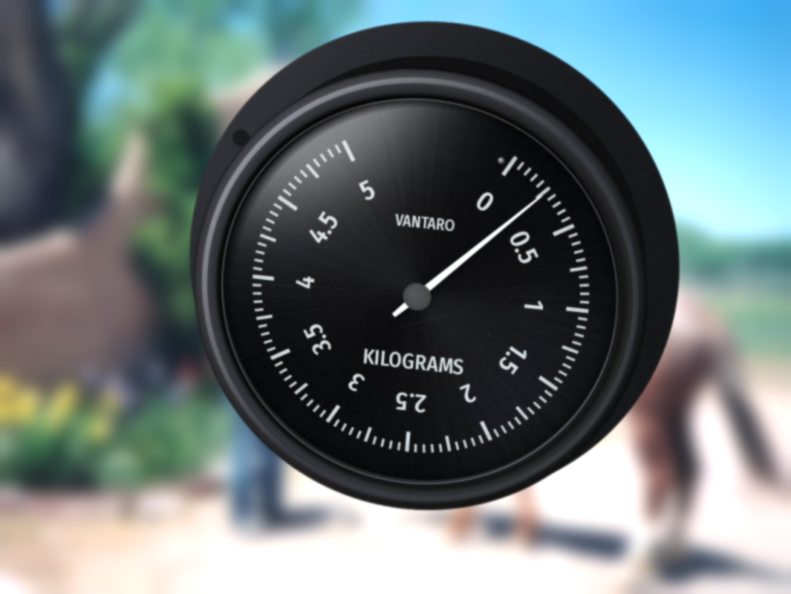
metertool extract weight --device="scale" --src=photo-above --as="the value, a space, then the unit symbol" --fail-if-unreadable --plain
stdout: 0.25 kg
